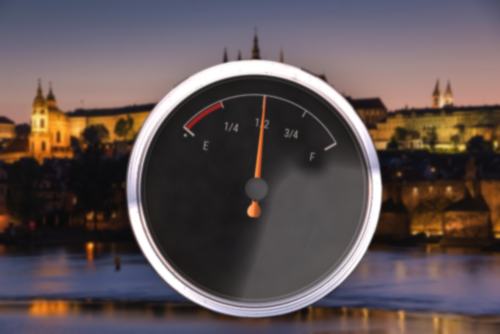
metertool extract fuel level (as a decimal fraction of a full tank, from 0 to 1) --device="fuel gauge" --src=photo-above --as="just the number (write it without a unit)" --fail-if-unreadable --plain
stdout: 0.5
